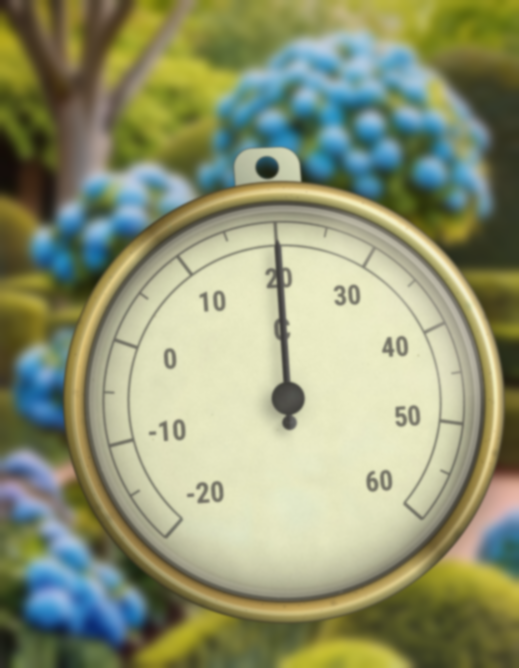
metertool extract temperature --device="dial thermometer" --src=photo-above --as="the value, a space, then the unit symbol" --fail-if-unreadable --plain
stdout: 20 °C
